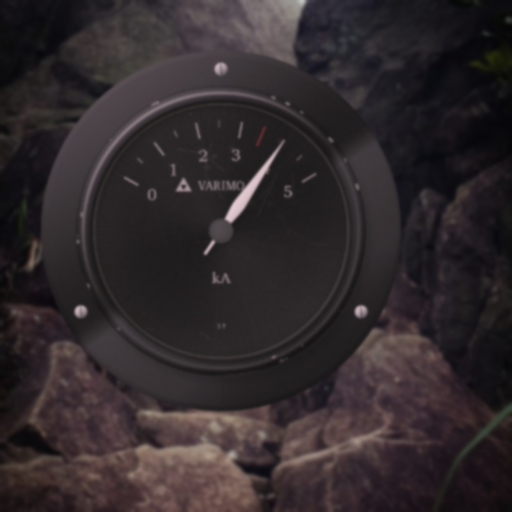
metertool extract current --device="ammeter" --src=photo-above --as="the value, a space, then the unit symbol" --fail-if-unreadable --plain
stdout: 4 kA
